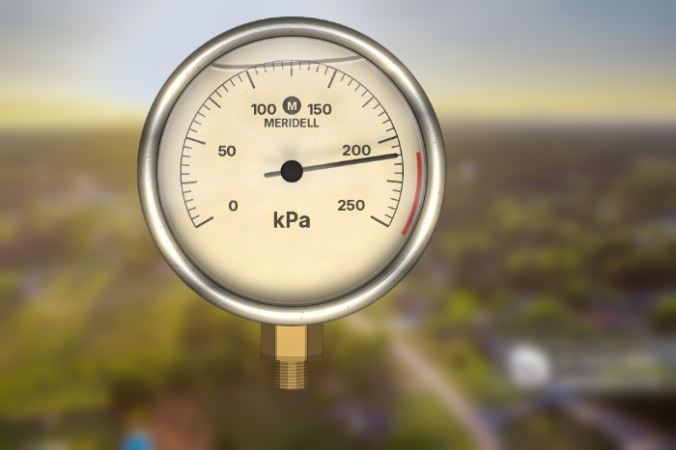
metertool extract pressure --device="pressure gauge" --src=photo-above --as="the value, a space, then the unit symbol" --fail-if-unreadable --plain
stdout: 210 kPa
